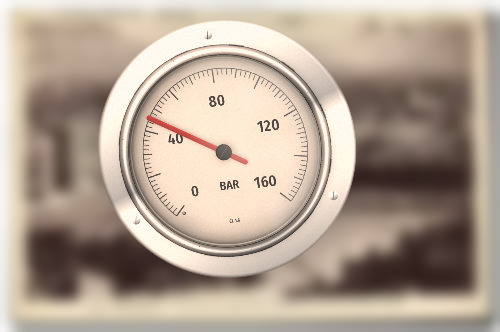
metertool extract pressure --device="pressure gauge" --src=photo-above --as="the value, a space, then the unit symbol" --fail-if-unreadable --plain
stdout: 46 bar
